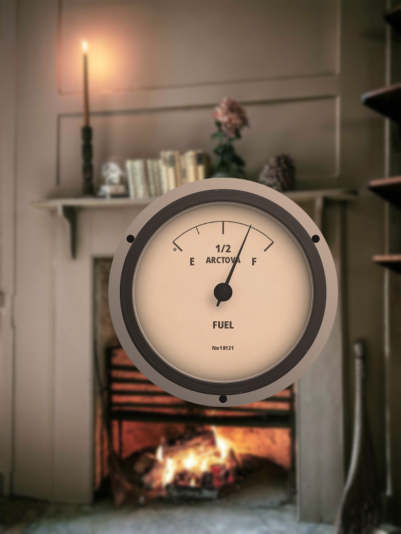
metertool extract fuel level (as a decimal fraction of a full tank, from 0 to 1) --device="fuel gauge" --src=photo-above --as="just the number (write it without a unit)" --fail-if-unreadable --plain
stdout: 0.75
